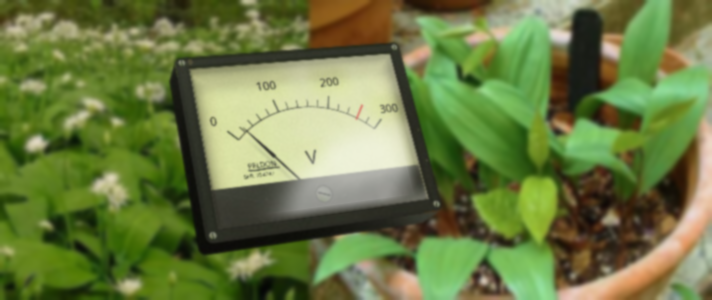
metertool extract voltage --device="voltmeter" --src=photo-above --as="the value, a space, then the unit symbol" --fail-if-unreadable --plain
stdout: 20 V
